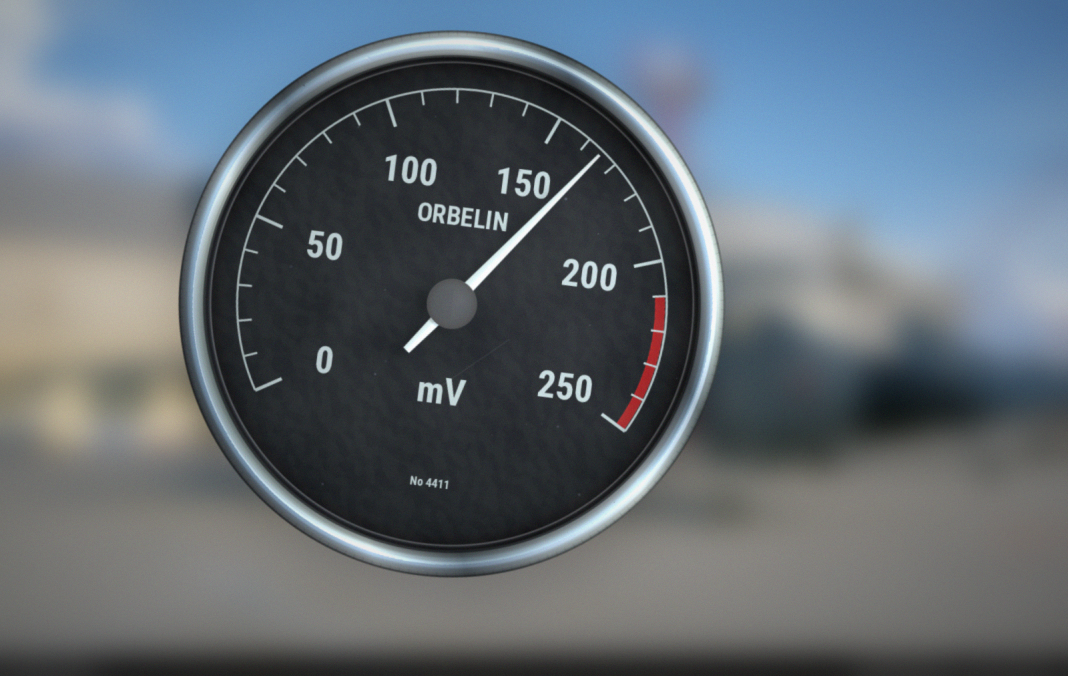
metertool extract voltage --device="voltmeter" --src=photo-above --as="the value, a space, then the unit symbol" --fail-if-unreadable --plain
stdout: 165 mV
